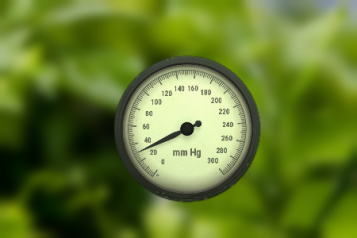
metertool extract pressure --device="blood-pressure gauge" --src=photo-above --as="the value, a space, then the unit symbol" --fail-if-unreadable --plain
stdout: 30 mmHg
